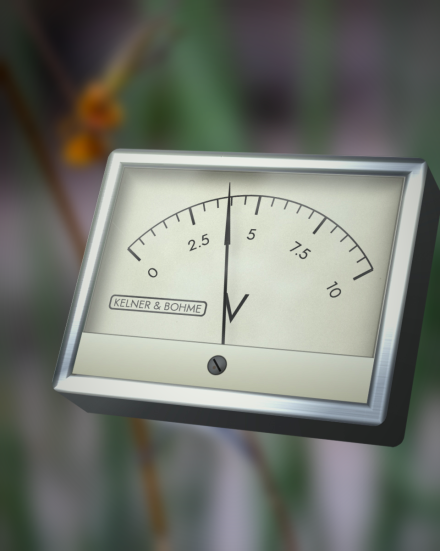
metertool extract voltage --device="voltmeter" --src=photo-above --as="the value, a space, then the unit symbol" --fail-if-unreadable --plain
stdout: 4 V
